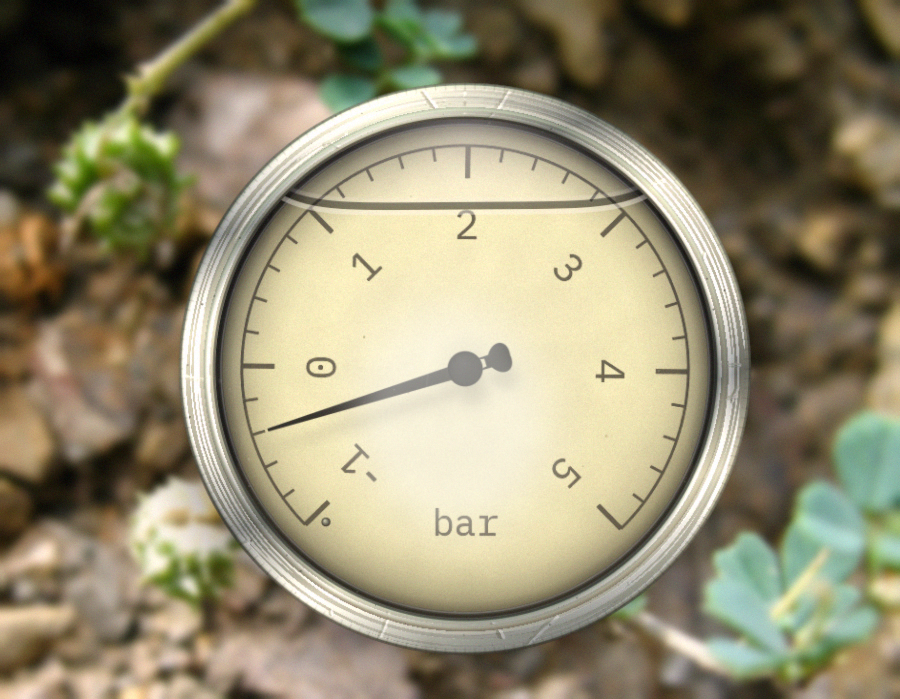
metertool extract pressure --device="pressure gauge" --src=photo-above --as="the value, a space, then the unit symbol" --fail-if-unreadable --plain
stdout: -0.4 bar
